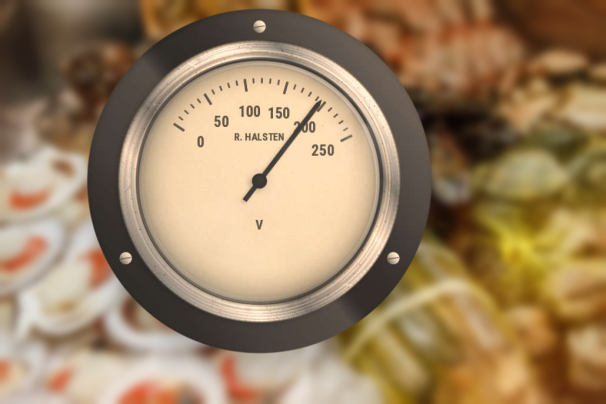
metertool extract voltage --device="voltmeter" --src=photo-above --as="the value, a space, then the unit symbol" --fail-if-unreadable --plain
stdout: 195 V
